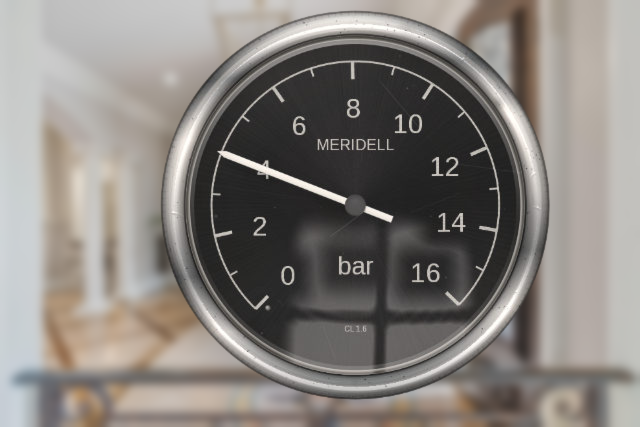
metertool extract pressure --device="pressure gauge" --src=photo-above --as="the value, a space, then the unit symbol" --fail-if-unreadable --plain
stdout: 4 bar
